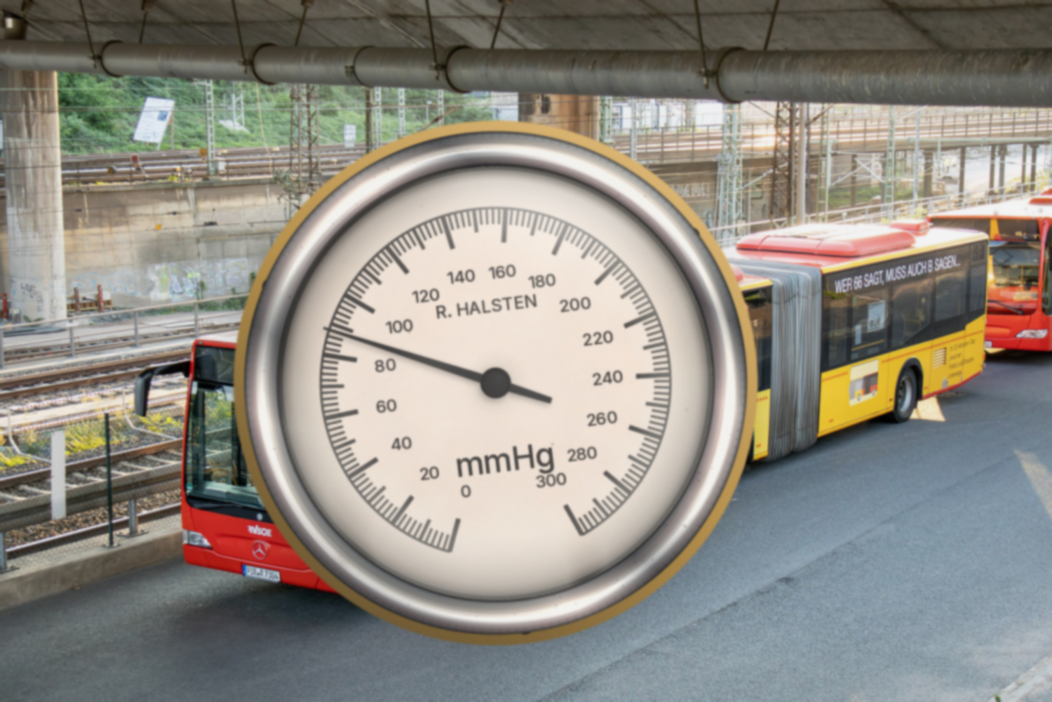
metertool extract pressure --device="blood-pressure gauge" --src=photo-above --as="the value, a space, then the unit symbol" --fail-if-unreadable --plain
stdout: 88 mmHg
